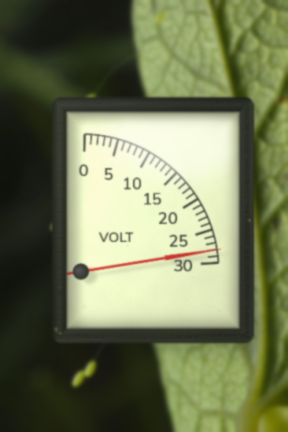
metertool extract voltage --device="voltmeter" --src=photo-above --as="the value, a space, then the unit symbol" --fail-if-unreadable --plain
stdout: 28 V
